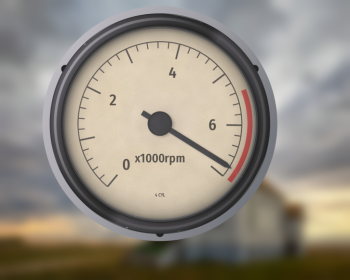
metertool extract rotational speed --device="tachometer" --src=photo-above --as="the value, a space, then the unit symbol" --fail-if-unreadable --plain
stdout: 6800 rpm
